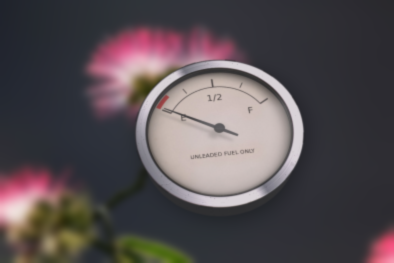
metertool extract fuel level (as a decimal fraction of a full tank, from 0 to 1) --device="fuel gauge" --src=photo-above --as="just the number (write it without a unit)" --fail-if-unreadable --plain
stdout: 0
